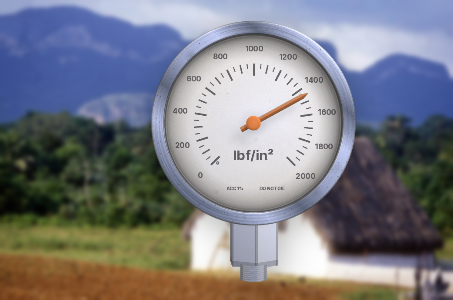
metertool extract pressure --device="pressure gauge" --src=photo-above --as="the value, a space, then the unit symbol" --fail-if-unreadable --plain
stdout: 1450 psi
